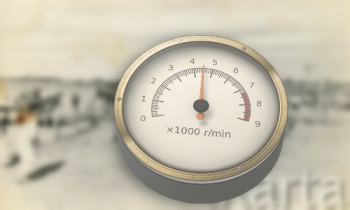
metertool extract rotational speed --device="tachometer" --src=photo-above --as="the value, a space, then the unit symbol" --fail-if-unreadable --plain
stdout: 4500 rpm
